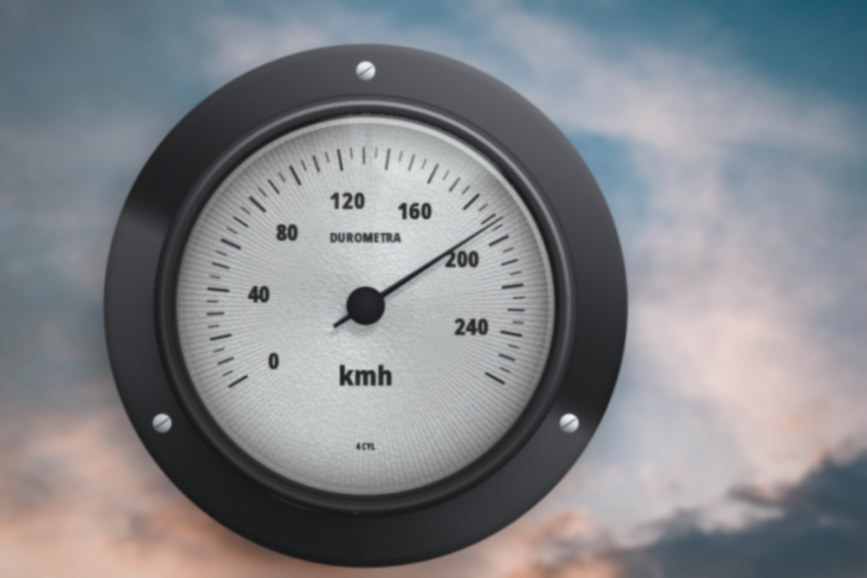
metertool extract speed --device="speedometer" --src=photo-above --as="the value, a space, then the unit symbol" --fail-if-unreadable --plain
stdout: 192.5 km/h
